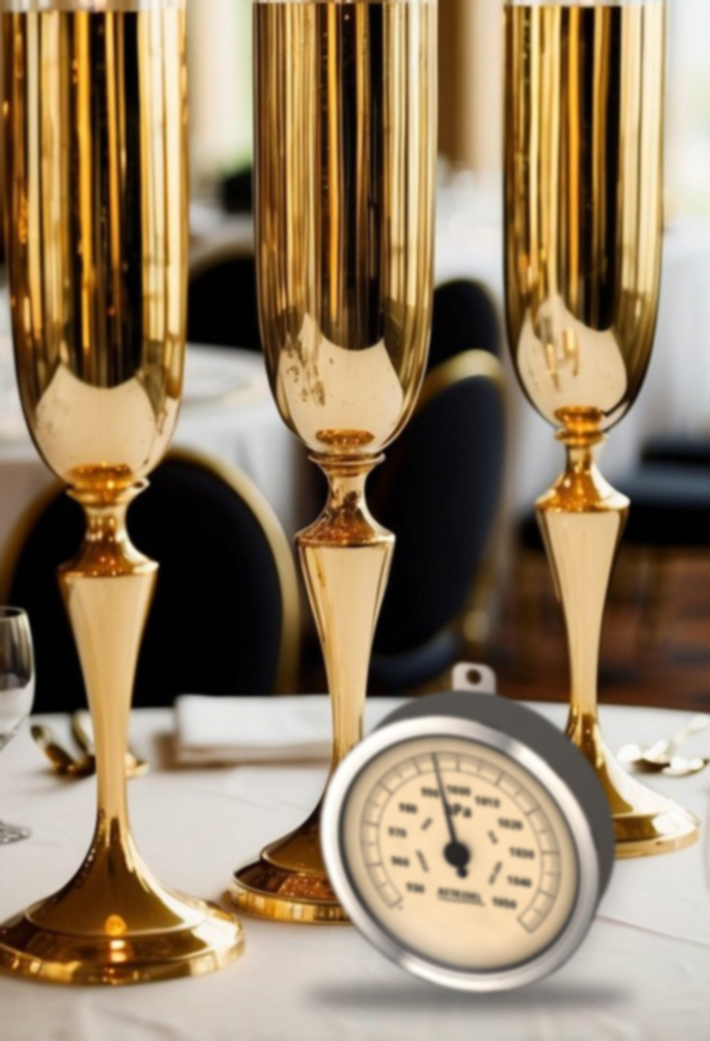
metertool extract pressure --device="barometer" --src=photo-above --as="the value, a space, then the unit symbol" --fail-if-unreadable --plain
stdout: 995 hPa
